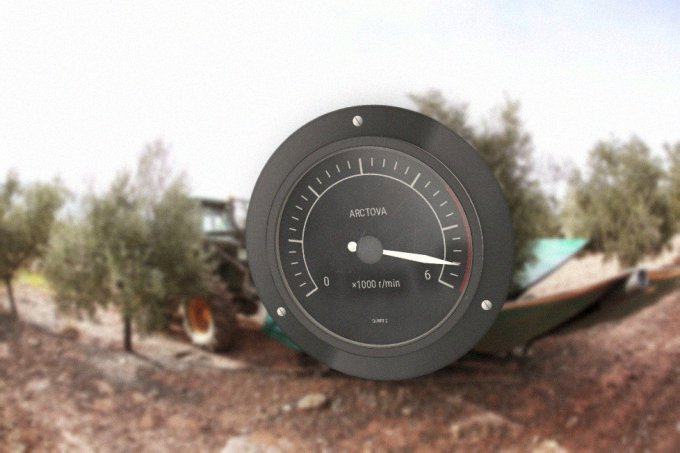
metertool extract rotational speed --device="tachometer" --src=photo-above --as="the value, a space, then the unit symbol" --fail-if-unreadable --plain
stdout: 5600 rpm
